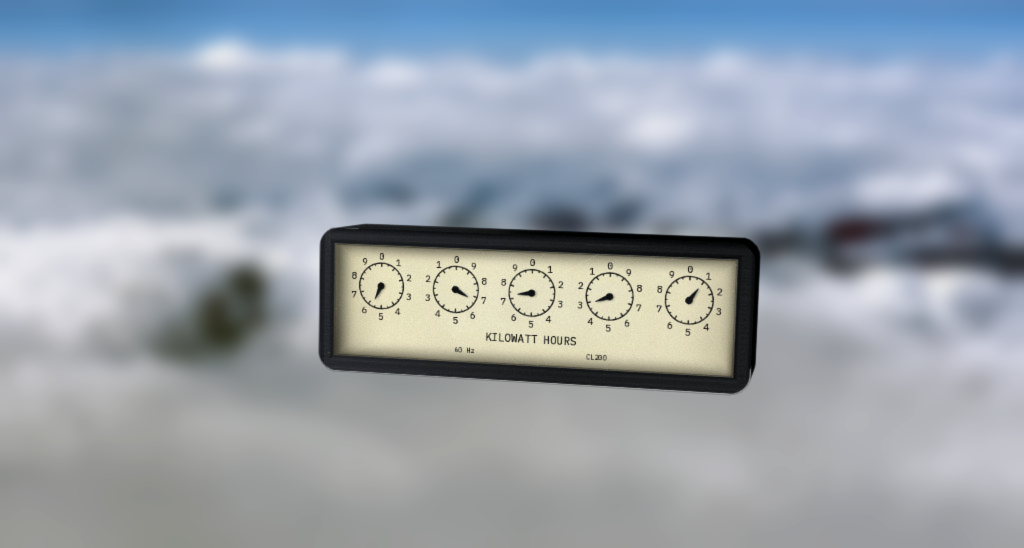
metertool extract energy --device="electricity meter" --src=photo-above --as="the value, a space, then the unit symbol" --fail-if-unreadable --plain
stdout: 56731 kWh
